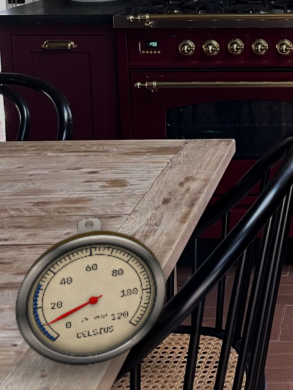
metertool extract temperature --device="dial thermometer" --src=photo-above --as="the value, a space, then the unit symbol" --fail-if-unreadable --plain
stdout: 10 °C
